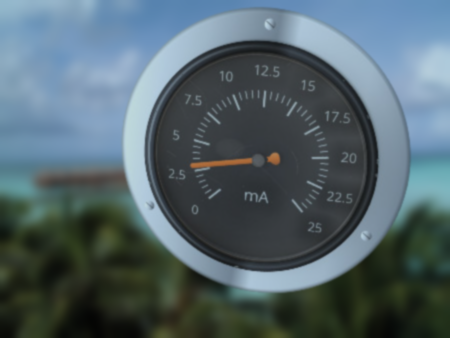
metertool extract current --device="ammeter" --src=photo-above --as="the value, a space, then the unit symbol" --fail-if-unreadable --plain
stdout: 3 mA
